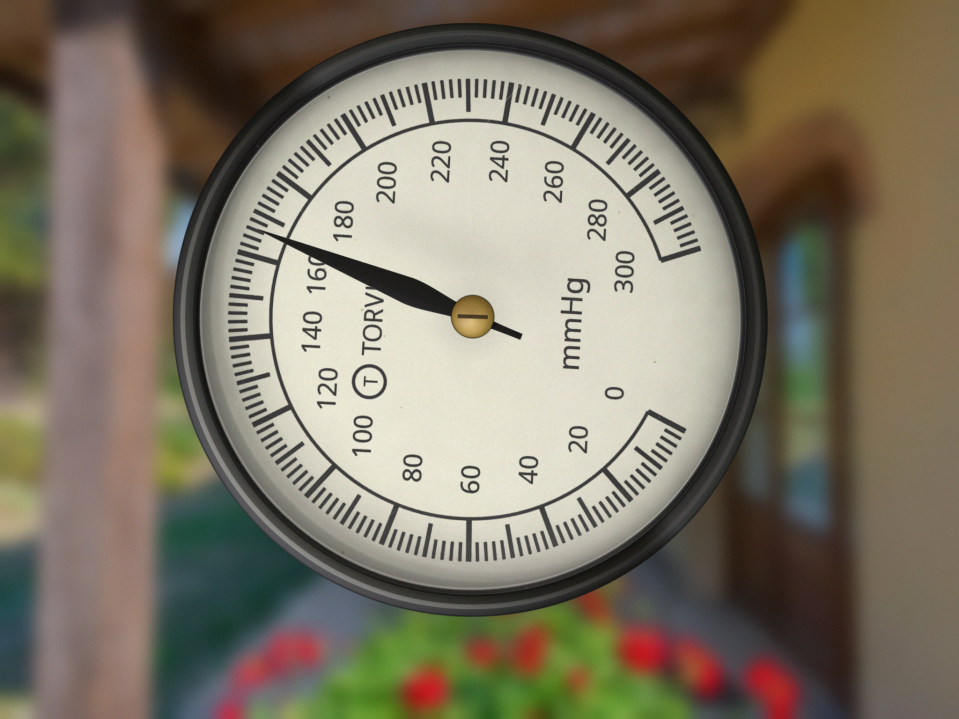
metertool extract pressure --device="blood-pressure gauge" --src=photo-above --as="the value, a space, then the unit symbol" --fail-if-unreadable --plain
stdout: 166 mmHg
